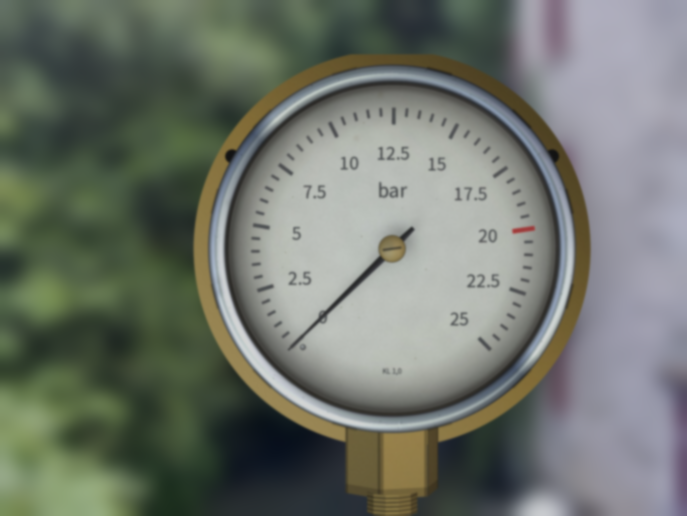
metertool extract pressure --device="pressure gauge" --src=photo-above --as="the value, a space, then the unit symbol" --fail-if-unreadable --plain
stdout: 0 bar
